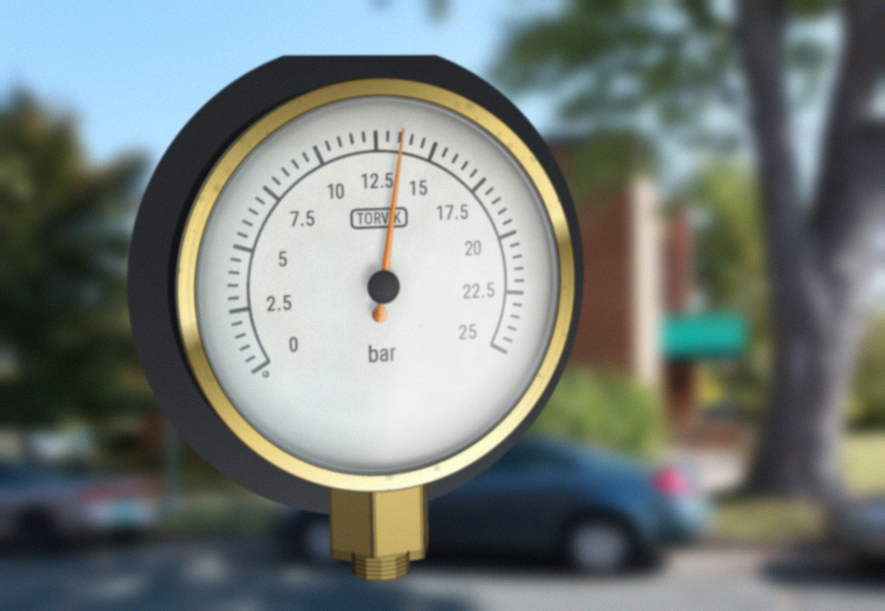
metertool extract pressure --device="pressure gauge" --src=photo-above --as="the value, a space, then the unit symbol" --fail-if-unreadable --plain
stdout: 13.5 bar
